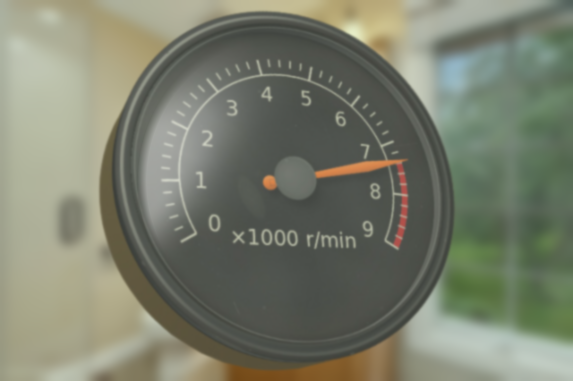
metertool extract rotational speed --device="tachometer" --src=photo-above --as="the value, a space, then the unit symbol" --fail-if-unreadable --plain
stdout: 7400 rpm
